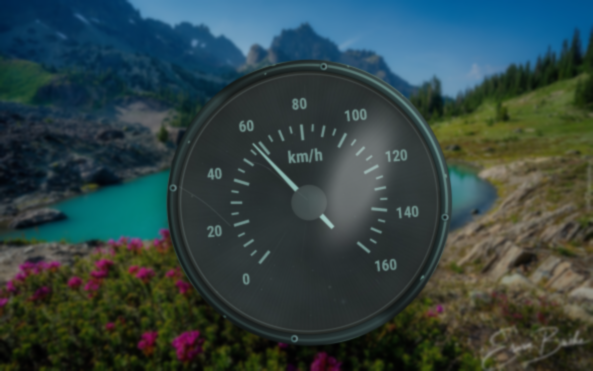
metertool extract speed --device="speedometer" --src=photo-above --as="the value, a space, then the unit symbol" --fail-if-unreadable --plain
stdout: 57.5 km/h
